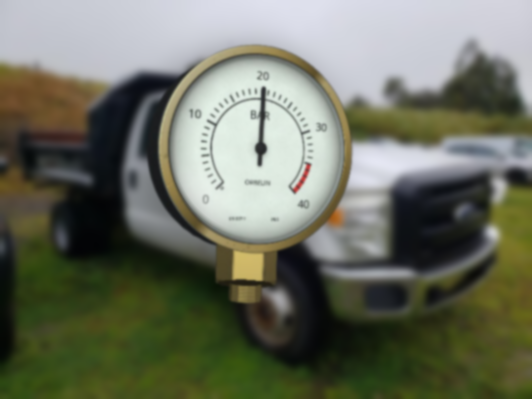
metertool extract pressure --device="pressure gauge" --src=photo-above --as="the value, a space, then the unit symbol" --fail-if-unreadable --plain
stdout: 20 bar
